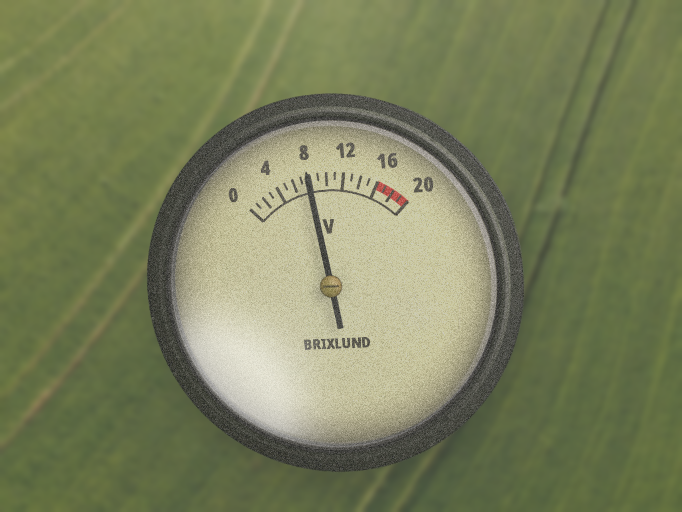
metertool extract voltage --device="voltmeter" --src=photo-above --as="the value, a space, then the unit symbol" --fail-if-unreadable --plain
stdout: 8 V
